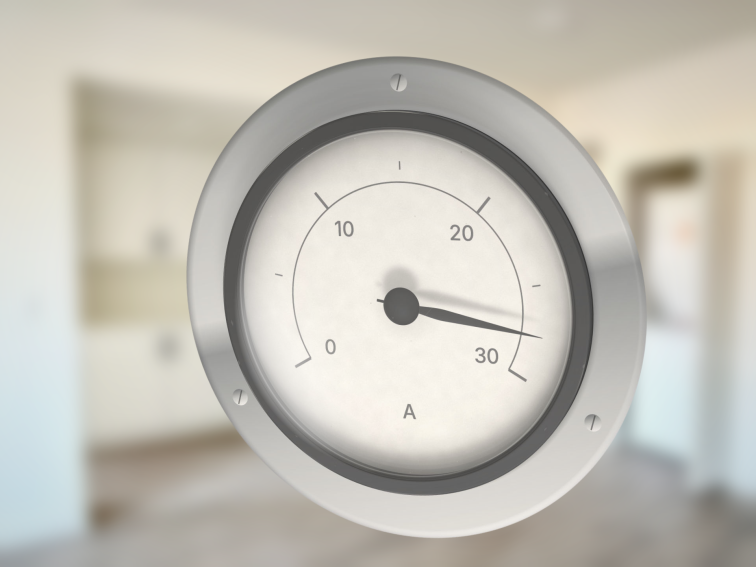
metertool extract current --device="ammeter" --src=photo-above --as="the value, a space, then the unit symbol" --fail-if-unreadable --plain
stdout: 27.5 A
